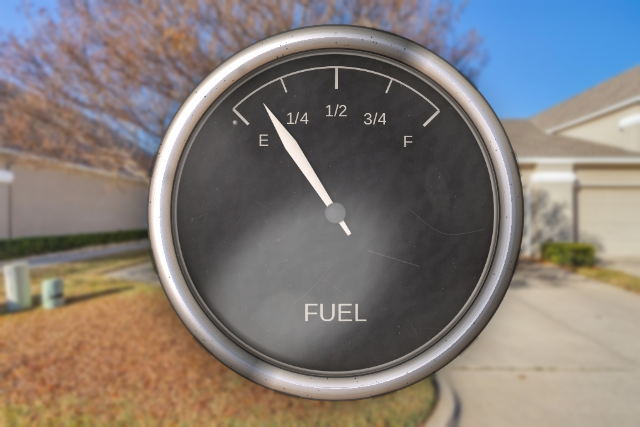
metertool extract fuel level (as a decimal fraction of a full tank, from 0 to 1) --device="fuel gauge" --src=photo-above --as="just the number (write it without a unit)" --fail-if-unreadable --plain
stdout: 0.125
